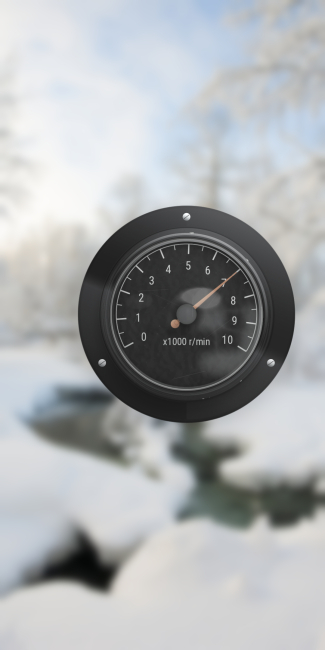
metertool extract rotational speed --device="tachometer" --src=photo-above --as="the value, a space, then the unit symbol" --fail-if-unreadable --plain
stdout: 7000 rpm
